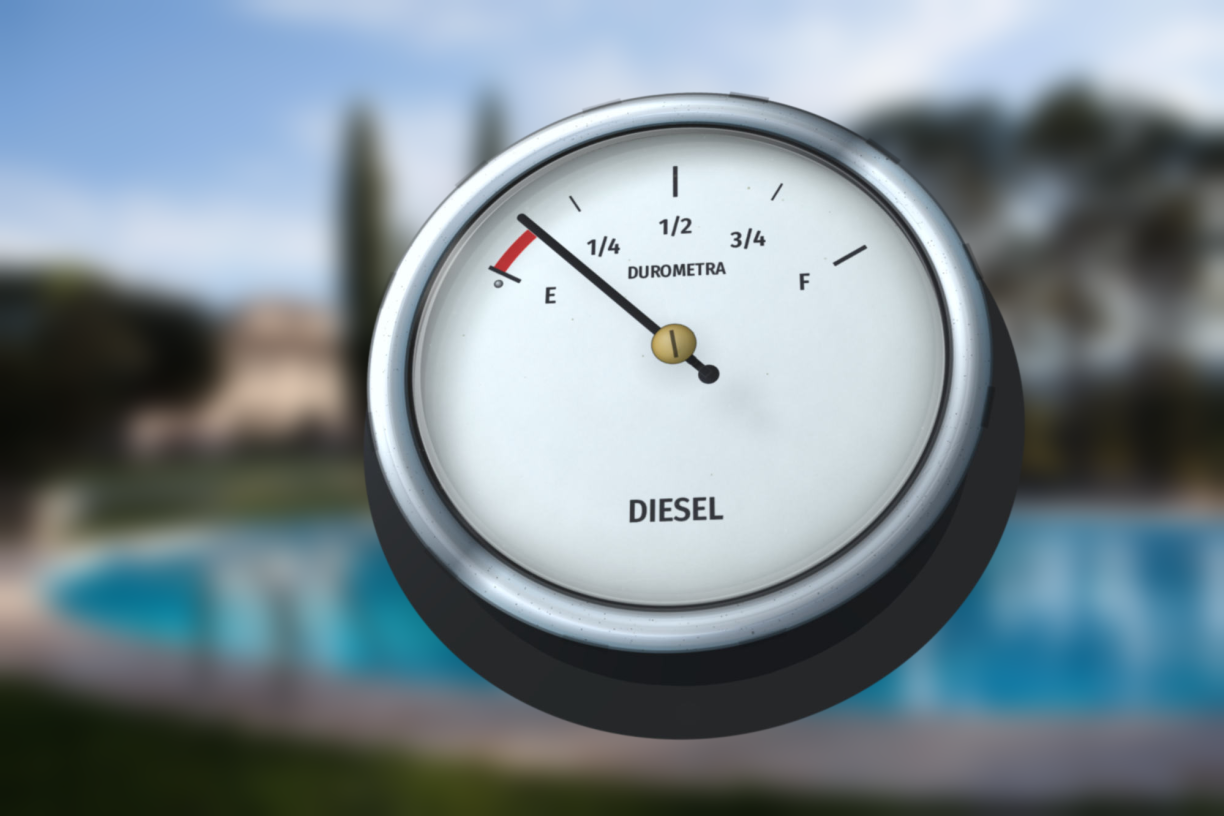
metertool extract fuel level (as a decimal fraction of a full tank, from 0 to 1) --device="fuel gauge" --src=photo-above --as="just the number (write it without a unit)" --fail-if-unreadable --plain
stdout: 0.125
